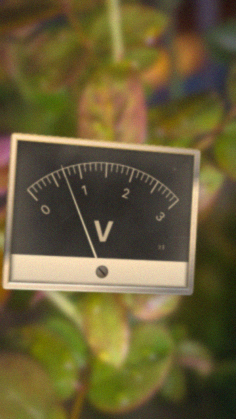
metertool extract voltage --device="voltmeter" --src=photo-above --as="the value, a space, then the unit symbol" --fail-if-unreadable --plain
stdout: 0.7 V
